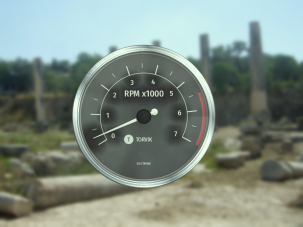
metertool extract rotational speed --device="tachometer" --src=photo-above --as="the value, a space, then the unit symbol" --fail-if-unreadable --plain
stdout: 250 rpm
